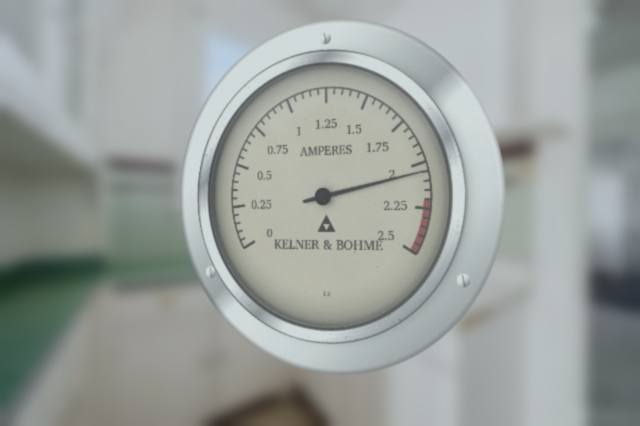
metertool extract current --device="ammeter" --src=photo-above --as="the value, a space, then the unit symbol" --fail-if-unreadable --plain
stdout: 2.05 A
